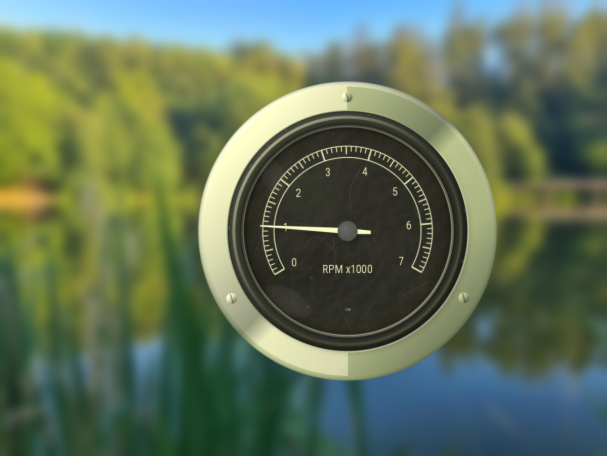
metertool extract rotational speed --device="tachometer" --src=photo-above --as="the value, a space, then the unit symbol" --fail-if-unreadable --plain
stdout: 1000 rpm
